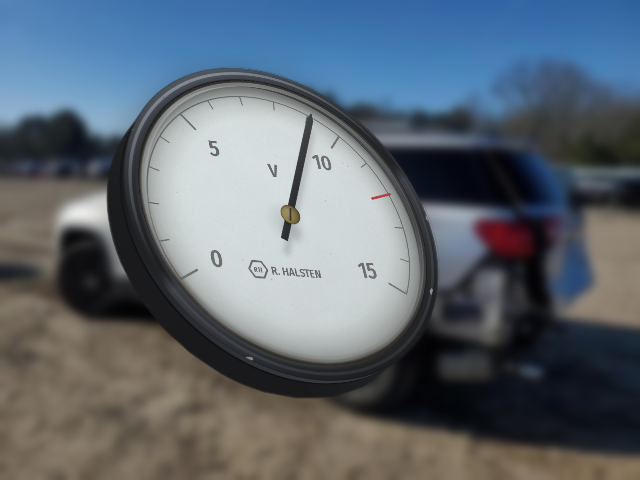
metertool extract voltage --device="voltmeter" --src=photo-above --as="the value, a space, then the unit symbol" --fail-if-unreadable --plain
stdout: 9 V
